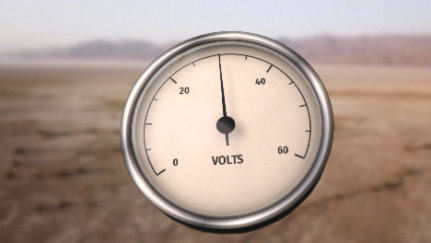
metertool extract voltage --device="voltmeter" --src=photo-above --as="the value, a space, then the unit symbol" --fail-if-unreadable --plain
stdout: 30 V
